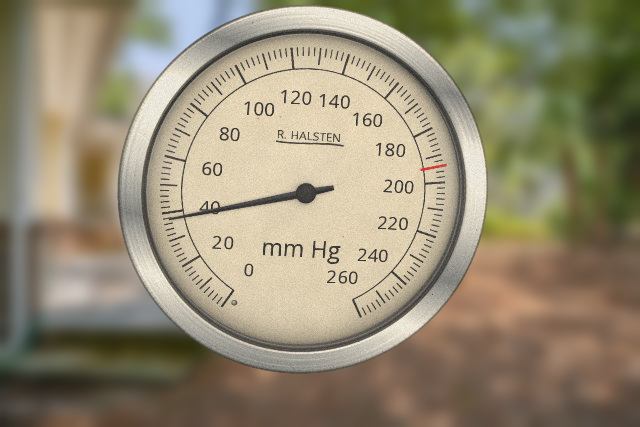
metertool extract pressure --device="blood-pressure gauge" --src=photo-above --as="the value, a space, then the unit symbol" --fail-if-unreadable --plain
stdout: 38 mmHg
